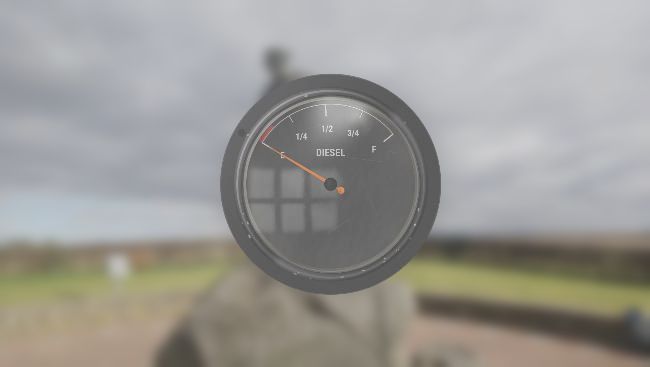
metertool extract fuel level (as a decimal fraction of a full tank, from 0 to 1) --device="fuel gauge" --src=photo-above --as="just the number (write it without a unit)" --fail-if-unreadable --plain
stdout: 0
